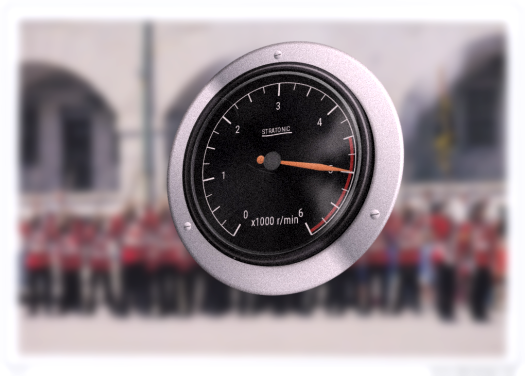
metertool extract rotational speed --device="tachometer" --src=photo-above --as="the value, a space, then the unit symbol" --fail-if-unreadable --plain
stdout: 5000 rpm
